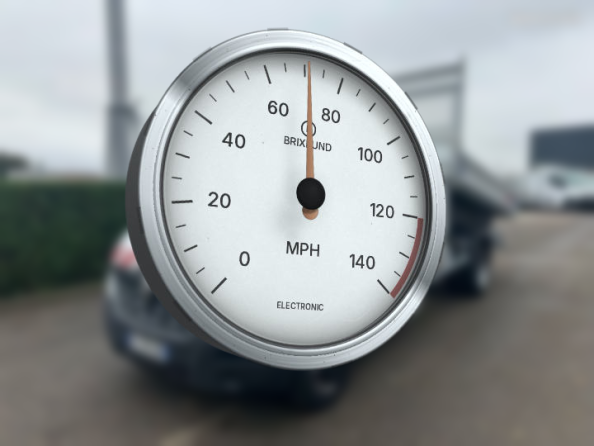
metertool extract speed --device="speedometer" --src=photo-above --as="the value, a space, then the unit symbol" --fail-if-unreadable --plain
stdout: 70 mph
